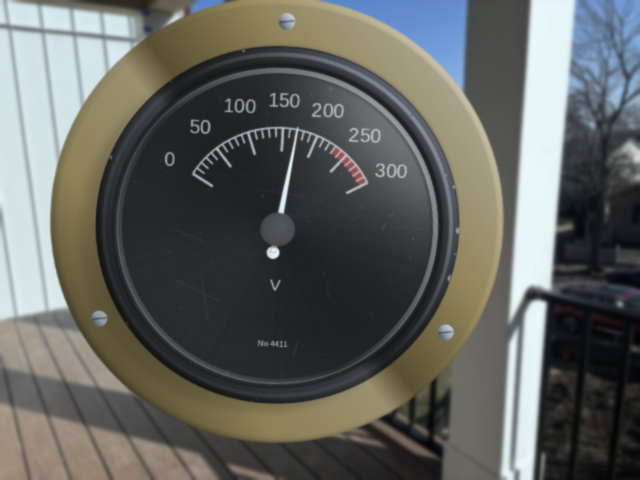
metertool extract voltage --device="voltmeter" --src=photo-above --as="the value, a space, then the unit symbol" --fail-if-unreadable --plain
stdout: 170 V
